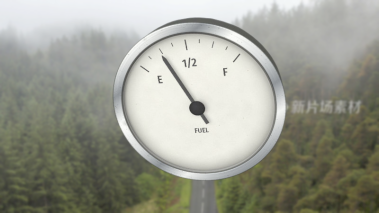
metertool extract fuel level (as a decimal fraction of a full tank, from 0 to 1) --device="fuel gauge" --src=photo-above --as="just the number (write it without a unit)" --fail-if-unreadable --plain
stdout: 0.25
